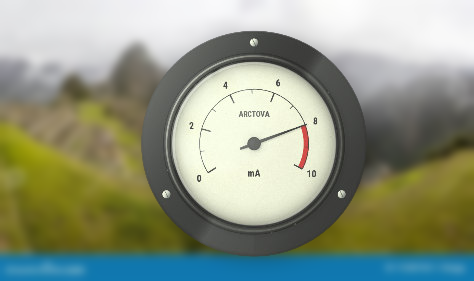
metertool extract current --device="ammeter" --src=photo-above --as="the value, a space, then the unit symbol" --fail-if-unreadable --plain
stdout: 8 mA
